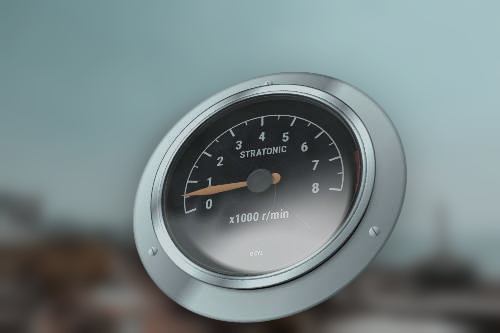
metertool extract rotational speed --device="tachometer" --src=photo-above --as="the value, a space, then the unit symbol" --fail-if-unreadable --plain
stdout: 500 rpm
